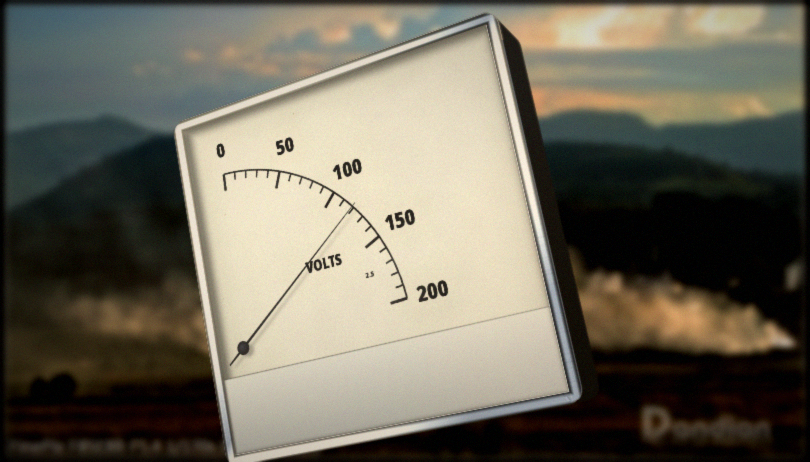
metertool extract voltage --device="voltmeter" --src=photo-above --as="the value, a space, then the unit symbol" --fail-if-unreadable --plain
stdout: 120 V
